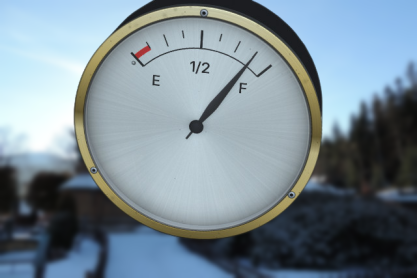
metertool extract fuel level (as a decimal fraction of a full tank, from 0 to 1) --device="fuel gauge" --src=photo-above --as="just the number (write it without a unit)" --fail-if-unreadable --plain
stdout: 0.875
